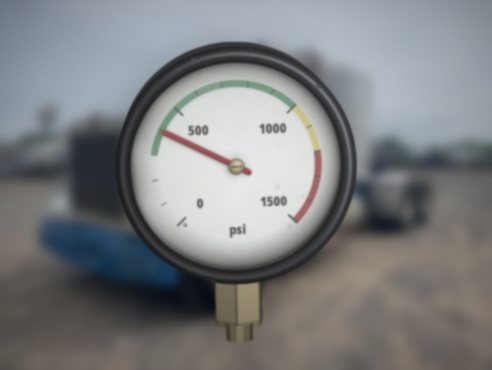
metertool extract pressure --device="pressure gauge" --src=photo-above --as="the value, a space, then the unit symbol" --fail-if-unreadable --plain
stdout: 400 psi
